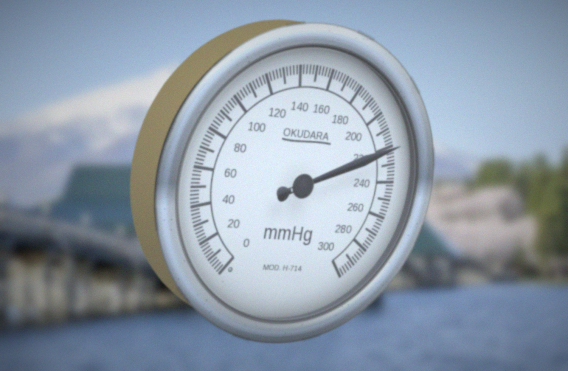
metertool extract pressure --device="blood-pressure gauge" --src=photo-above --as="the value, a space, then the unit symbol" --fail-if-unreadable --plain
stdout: 220 mmHg
